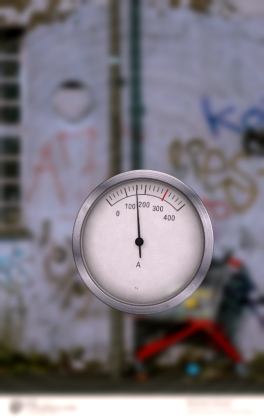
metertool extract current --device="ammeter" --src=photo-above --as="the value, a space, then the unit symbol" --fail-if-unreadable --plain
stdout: 160 A
